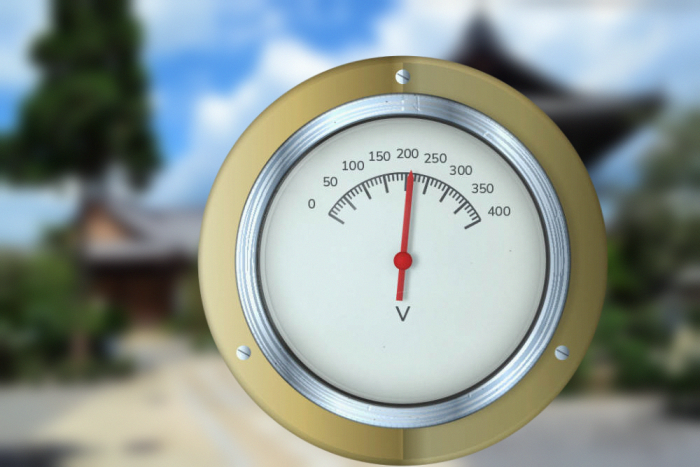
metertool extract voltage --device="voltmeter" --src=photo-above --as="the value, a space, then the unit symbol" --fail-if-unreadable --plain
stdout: 210 V
